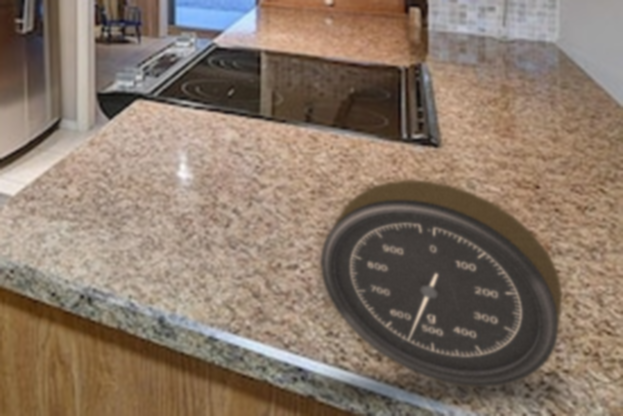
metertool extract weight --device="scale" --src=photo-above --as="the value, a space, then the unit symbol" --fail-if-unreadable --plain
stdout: 550 g
